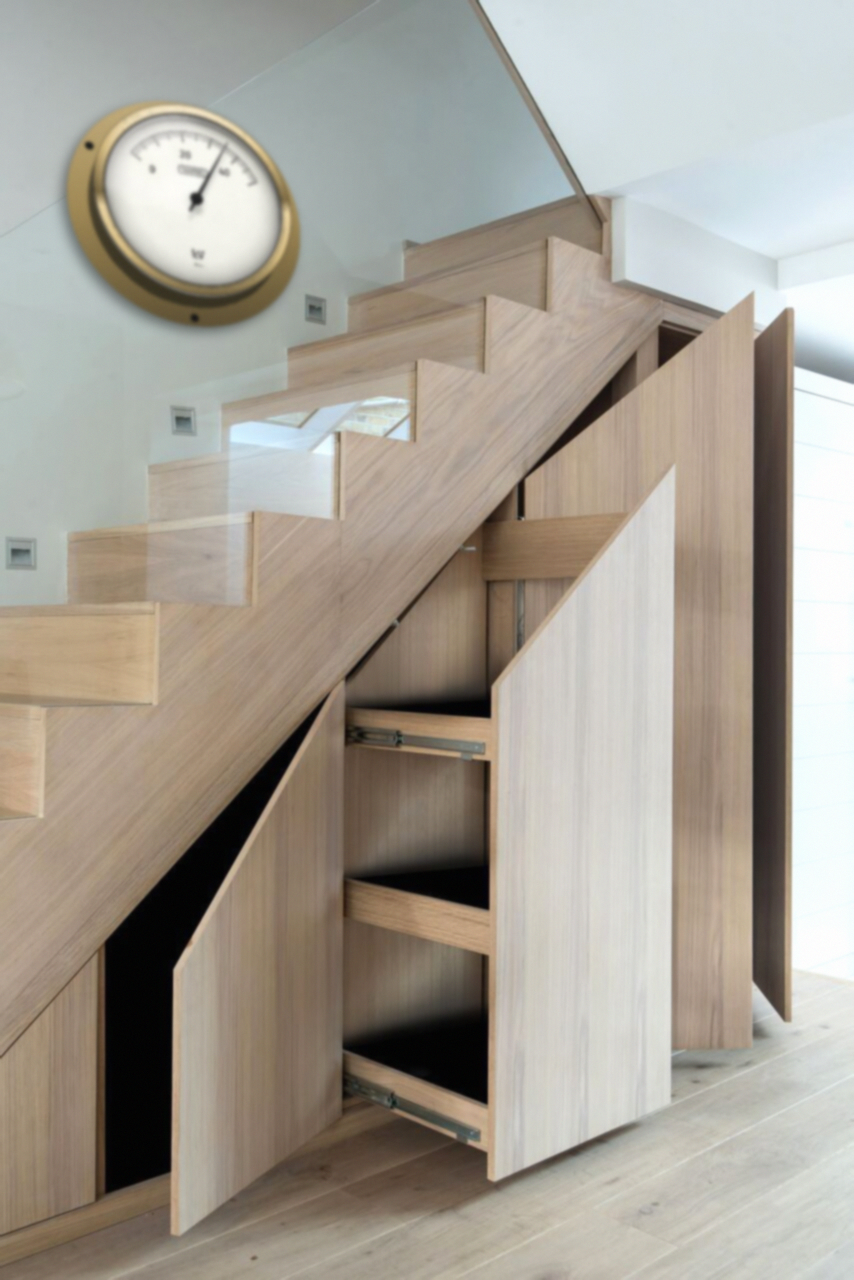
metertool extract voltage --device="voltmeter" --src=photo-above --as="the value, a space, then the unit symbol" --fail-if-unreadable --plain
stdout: 35 kV
